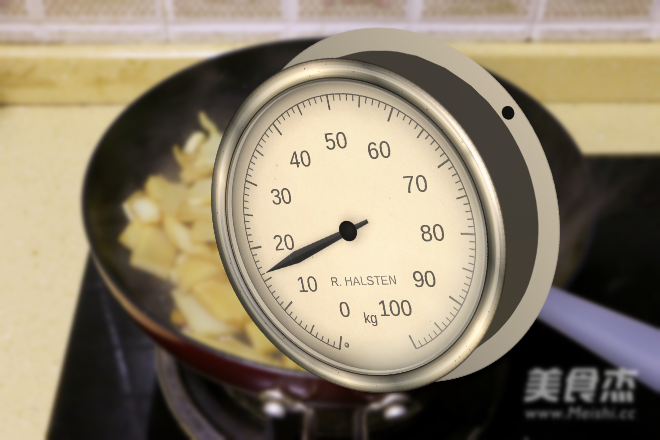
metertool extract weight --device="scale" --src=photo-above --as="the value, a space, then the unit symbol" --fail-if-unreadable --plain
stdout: 16 kg
